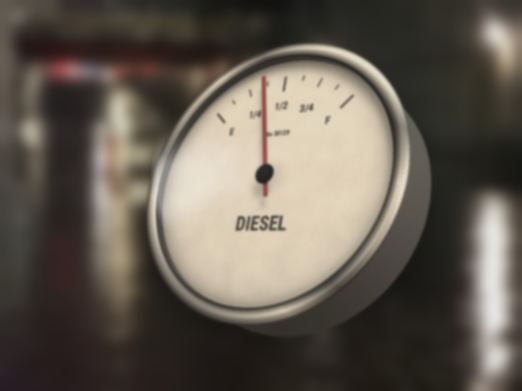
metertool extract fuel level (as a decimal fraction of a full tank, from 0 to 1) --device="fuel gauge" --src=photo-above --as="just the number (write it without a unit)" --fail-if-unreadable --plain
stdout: 0.375
